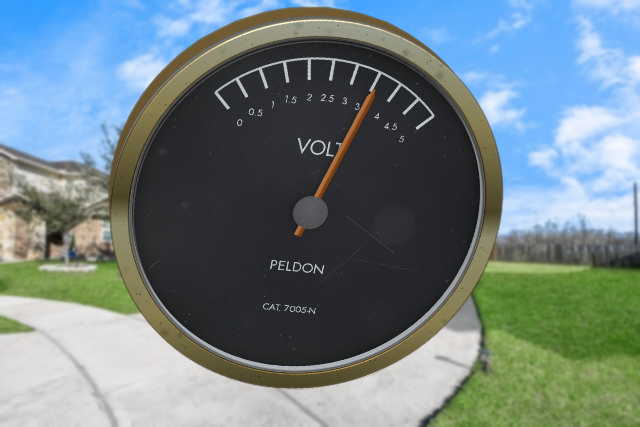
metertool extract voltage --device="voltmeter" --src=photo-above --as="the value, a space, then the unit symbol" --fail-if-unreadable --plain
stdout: 3.5 V
